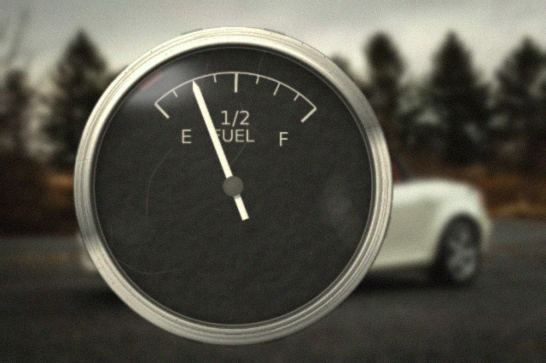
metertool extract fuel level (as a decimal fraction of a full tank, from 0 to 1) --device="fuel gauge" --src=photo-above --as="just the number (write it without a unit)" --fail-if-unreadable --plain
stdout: 0.25
